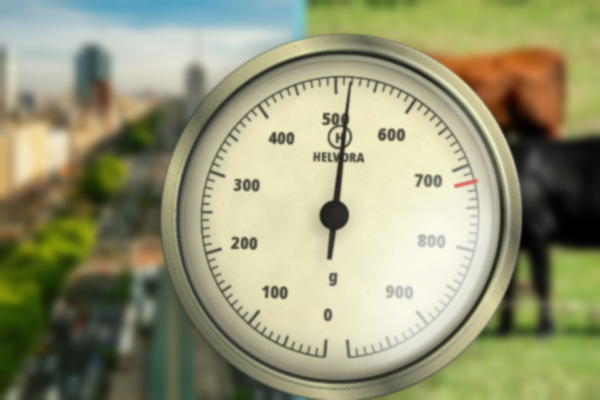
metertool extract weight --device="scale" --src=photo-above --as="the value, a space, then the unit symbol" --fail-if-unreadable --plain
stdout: 520 g
